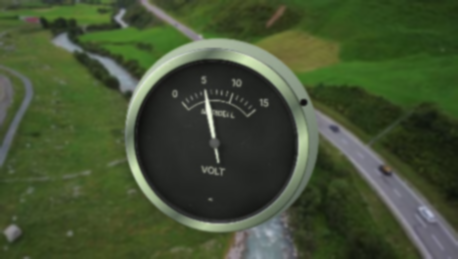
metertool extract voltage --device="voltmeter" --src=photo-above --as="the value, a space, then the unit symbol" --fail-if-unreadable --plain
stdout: 5 V
